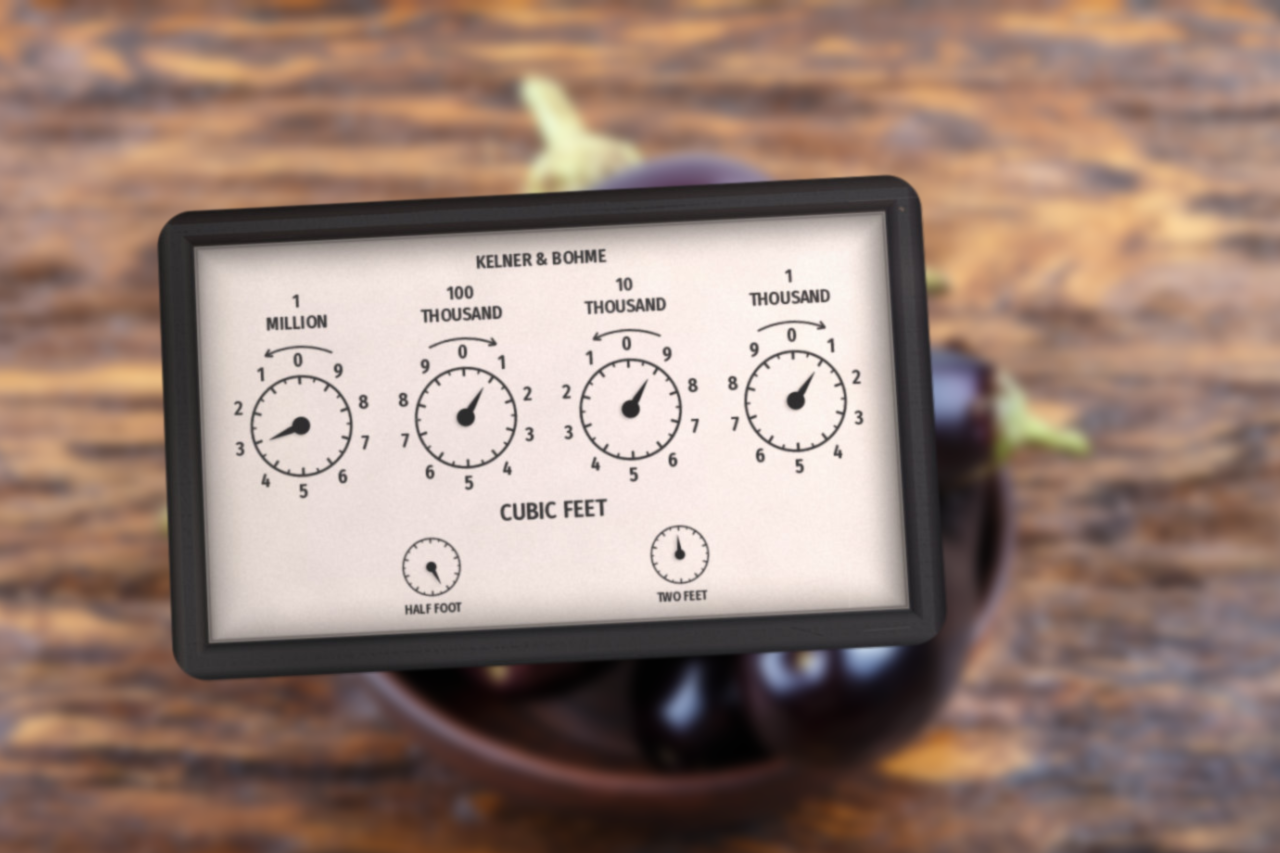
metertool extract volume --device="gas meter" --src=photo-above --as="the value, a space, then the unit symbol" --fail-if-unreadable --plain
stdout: 309100 ft³
